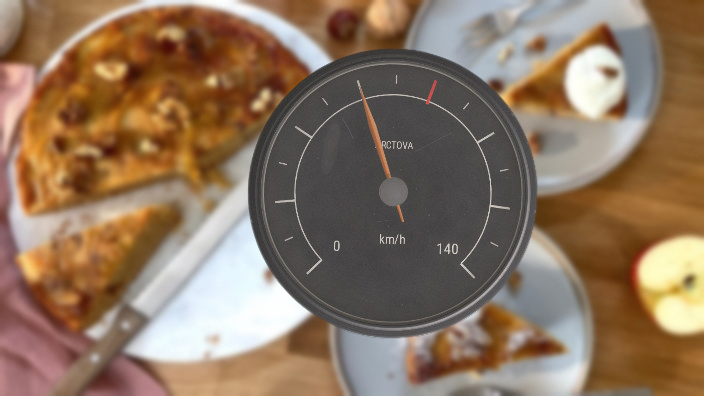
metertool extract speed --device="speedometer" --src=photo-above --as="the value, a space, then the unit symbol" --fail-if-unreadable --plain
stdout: 60 km/h
